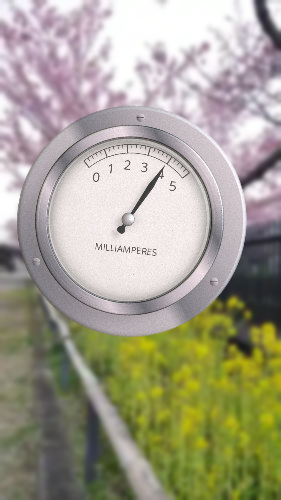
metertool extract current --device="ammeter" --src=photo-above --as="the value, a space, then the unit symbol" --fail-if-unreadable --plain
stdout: 4 mA
